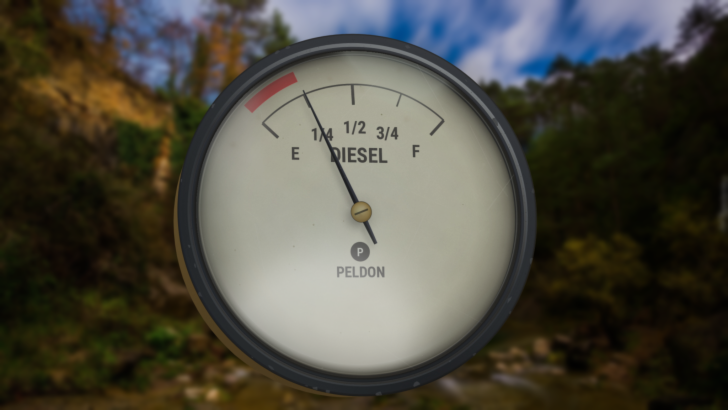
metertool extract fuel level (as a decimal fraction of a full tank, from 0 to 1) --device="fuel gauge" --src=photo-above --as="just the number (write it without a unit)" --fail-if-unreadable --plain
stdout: 0.25
